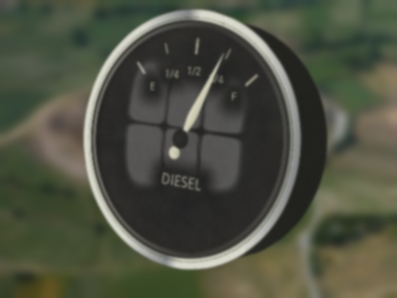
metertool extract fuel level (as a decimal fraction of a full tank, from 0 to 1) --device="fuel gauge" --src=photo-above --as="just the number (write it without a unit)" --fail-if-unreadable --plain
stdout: 0.75
